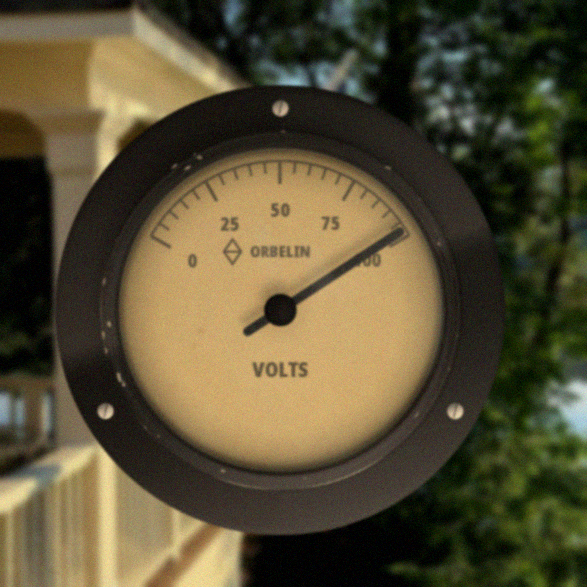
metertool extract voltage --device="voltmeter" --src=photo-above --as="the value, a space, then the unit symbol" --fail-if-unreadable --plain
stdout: 97.5 V
